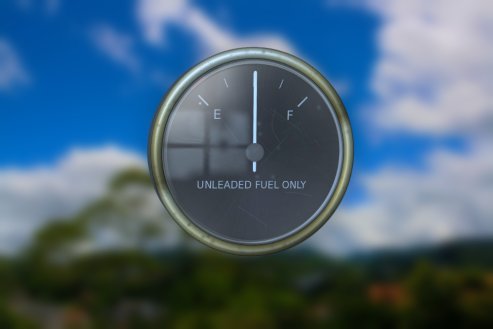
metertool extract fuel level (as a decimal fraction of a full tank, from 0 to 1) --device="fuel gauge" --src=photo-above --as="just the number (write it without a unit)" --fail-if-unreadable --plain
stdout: 0.5
